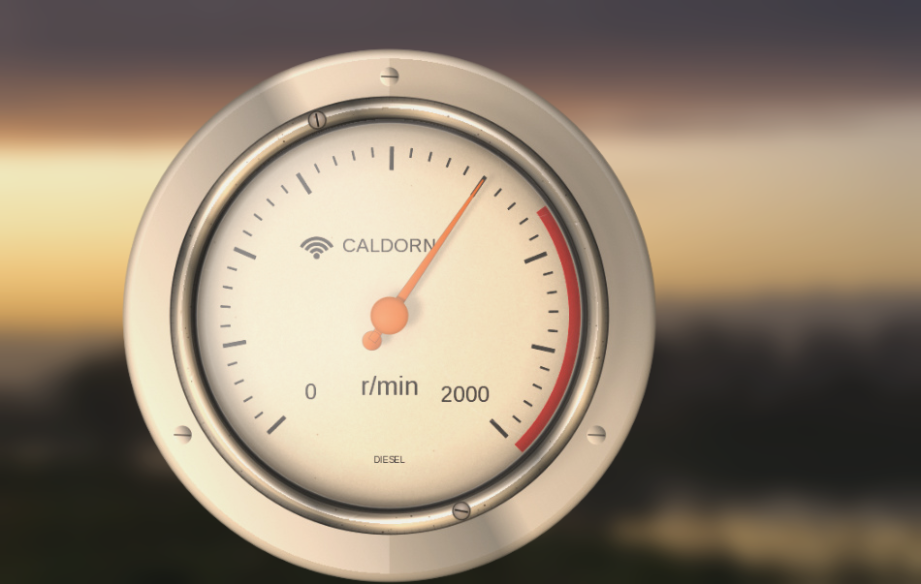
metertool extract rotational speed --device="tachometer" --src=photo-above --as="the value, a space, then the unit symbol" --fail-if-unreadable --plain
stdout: 1250 rpm
